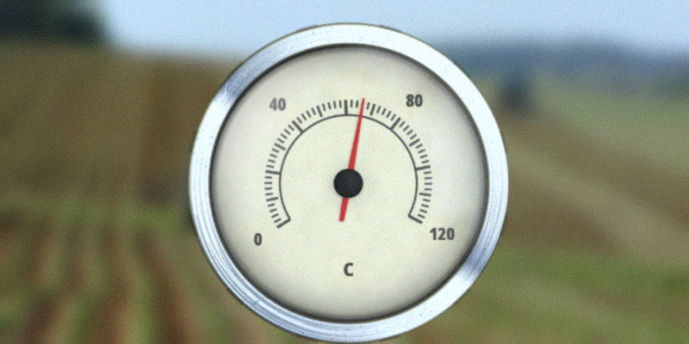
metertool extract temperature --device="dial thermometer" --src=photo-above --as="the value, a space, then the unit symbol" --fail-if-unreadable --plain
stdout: 66 °C
